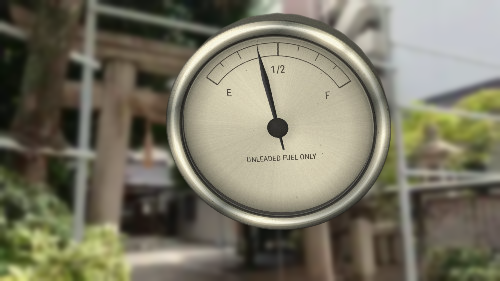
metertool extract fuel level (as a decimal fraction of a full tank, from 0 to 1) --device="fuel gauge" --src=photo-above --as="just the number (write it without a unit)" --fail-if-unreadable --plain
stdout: 0.375
